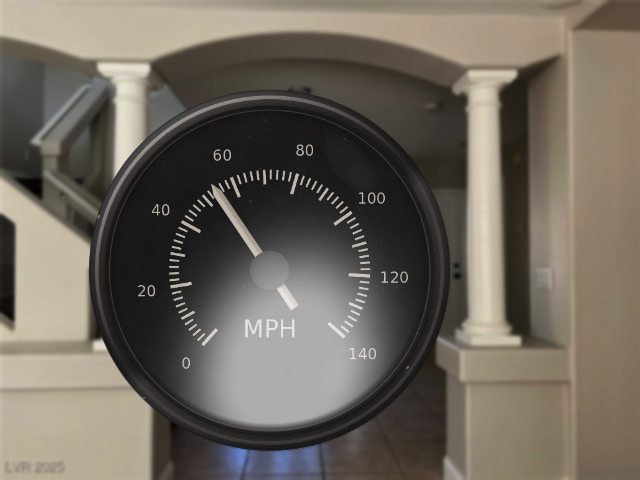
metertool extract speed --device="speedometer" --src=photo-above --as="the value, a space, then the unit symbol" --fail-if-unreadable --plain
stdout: 54 mph
